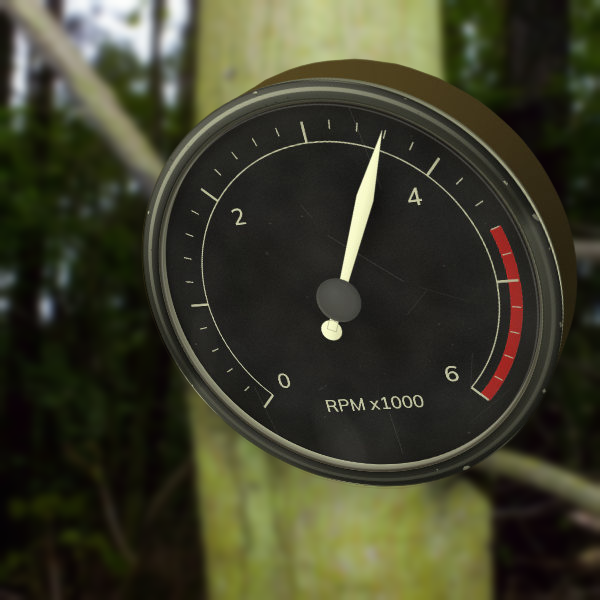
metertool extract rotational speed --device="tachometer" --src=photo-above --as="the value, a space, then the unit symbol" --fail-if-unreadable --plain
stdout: 3600 rpm
